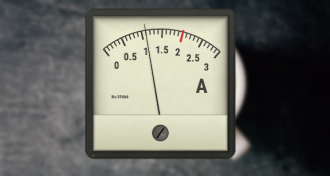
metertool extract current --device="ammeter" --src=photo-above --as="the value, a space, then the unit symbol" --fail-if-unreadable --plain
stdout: 1.1 A
